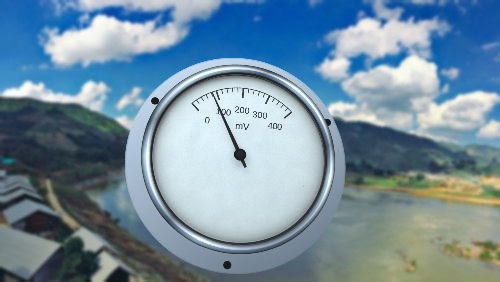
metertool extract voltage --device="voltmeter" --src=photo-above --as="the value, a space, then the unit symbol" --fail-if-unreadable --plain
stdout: 80 mV
